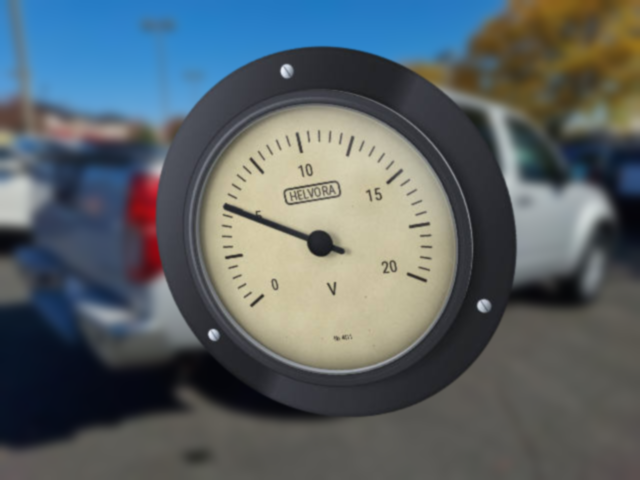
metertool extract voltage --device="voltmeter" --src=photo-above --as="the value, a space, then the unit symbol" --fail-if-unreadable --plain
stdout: 5 V
